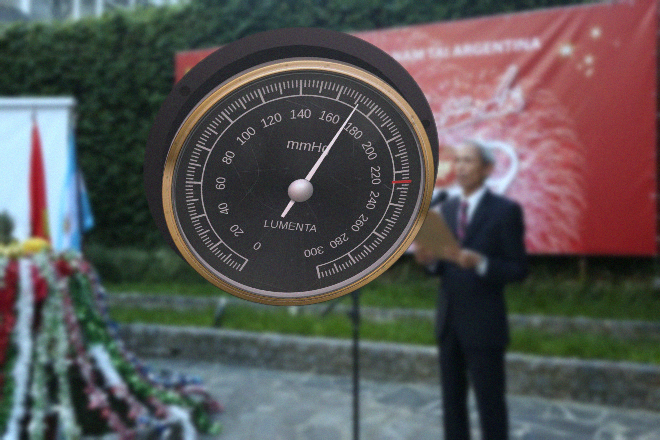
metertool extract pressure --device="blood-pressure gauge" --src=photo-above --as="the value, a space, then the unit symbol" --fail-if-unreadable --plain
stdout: 170 mmHg
